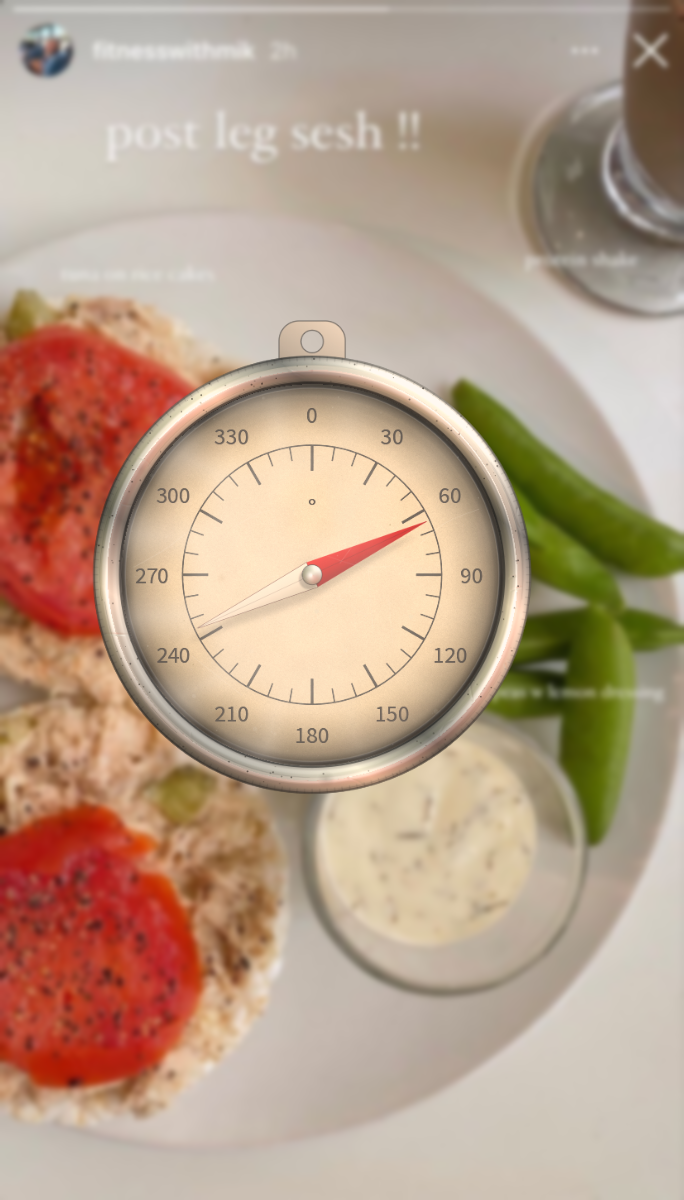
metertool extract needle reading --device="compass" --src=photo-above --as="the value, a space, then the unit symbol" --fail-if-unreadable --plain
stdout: 65 °
